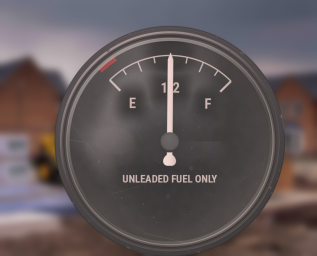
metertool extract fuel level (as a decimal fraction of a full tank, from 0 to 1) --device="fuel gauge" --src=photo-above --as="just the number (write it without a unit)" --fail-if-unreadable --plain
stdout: 0.5
